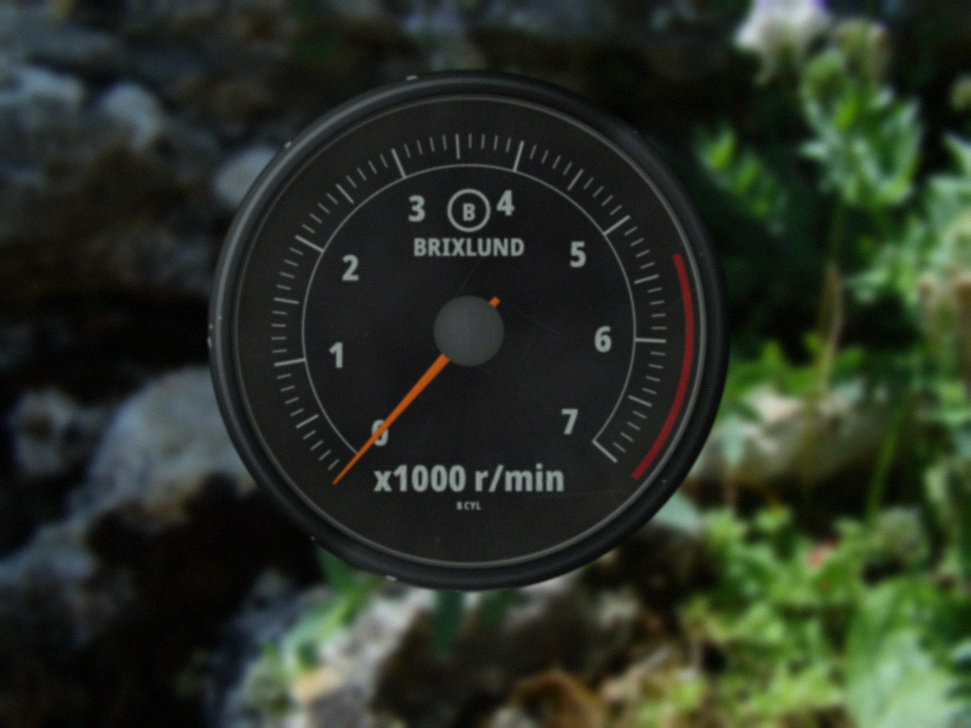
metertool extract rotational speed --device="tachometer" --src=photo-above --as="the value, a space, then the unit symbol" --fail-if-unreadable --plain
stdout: 0 rpm
